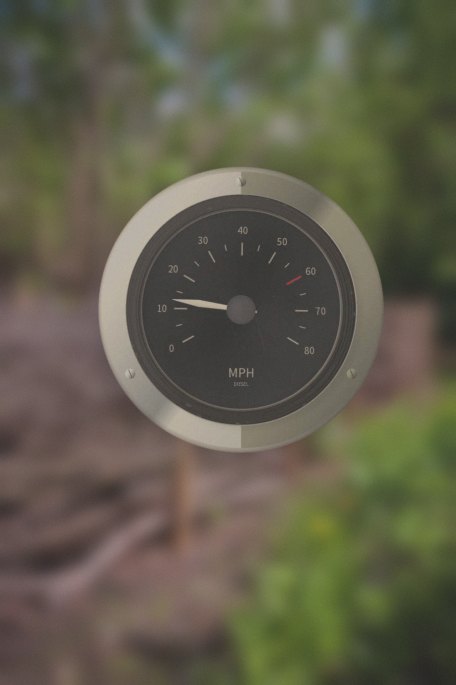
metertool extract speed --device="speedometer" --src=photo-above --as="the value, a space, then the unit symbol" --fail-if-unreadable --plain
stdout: 12.5 mph
